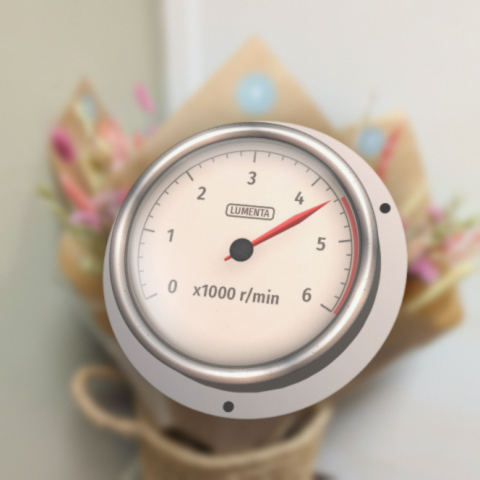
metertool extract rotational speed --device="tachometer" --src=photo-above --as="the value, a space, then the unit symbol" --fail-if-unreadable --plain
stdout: 4400 rpm
